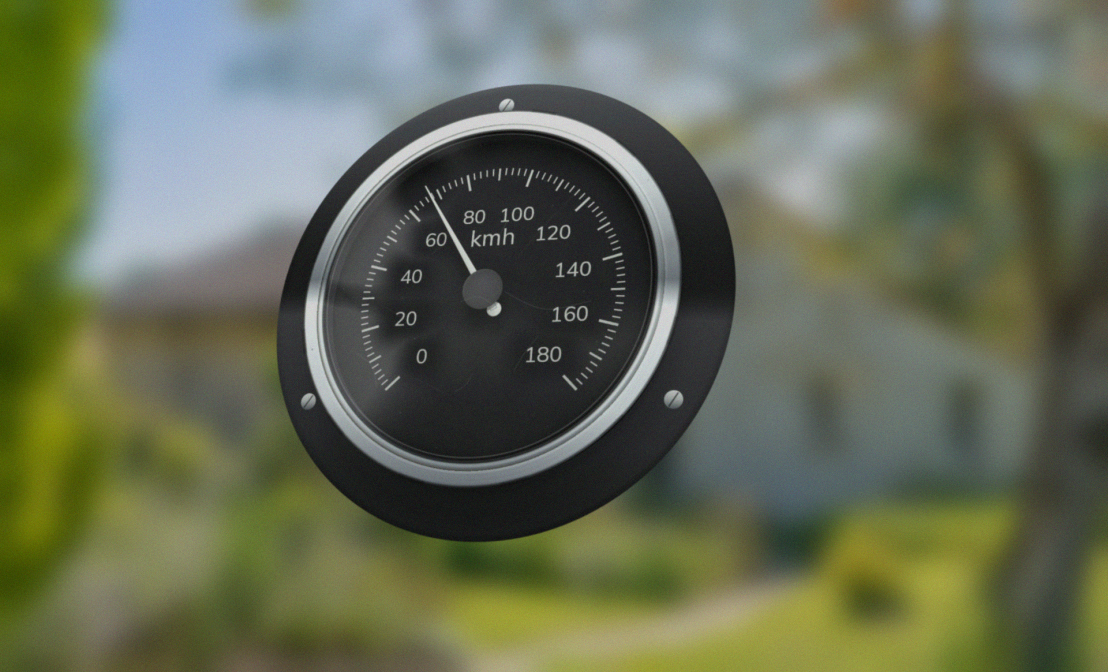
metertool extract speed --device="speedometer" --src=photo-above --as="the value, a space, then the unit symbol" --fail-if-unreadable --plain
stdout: 68 km/h
